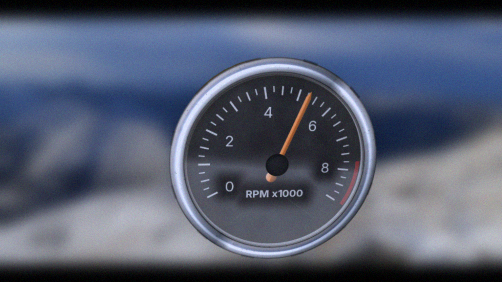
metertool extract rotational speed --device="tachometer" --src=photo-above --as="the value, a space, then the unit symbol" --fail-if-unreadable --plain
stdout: 5250 rpm
